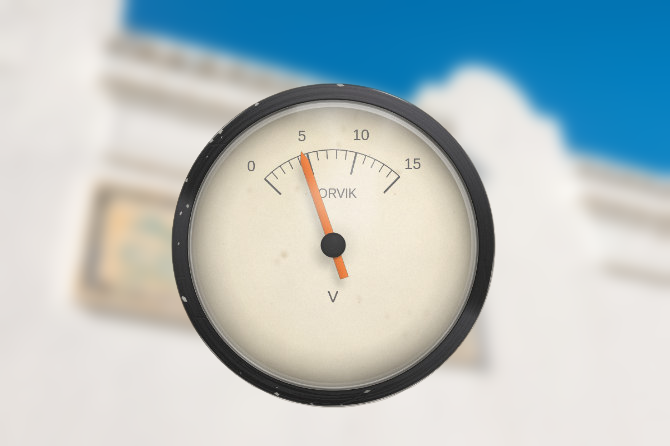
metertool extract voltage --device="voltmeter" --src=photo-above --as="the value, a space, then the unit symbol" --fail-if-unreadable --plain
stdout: 4.5 V
